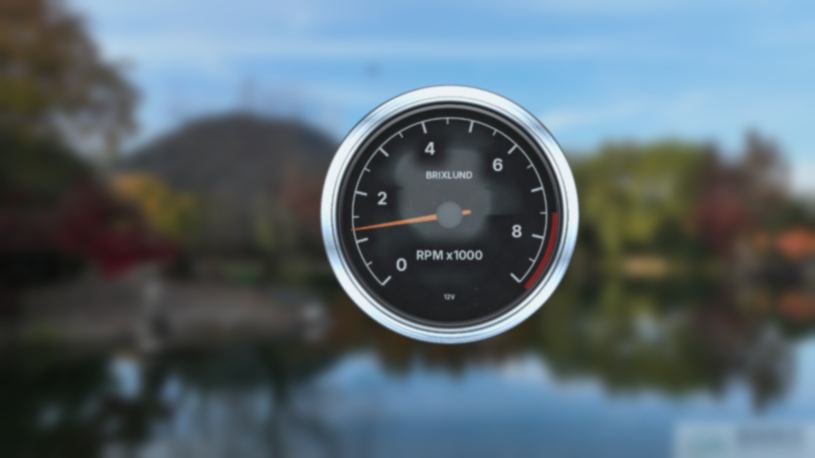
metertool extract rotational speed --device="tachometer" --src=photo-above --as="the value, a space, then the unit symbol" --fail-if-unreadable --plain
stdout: 1250 rpm
